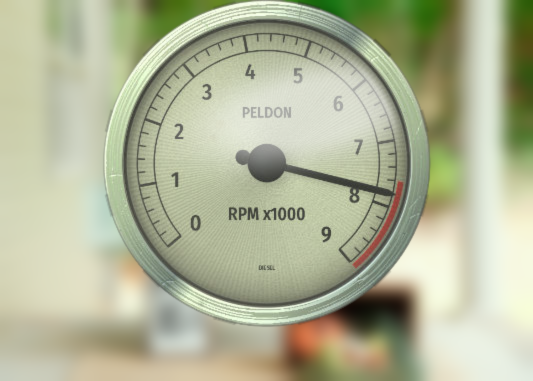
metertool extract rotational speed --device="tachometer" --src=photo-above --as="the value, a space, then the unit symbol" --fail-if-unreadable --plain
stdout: 7800 rpm
